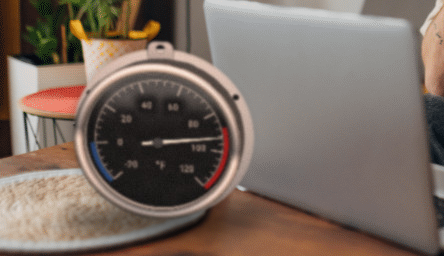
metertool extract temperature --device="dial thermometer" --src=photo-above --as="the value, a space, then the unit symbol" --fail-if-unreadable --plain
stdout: 92 °F
